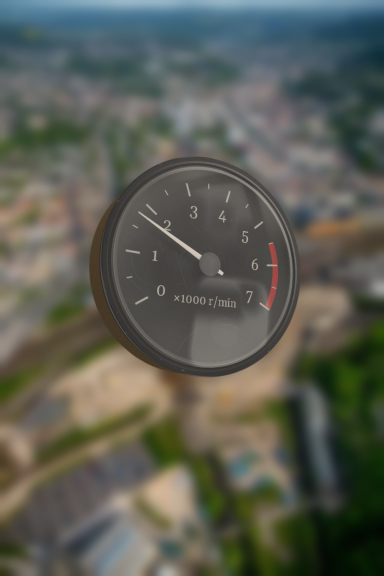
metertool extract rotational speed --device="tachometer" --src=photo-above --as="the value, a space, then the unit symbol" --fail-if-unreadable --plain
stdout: 1750 rpm
